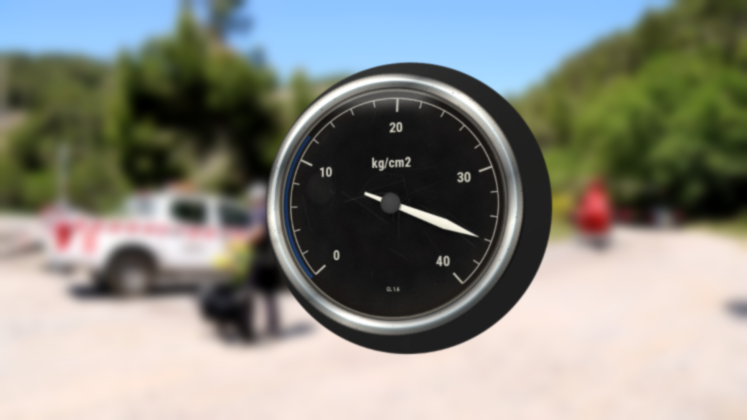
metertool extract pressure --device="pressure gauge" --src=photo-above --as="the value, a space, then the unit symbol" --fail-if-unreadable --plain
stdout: 36 kg/cm²
